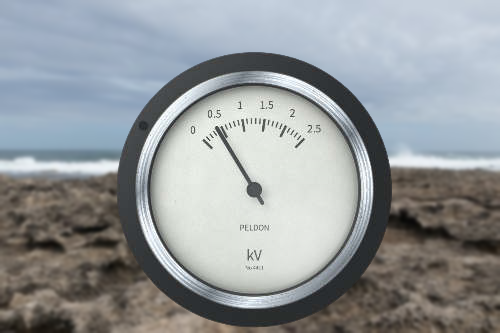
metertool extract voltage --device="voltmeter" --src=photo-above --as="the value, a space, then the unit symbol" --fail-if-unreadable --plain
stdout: 0.4 kV
